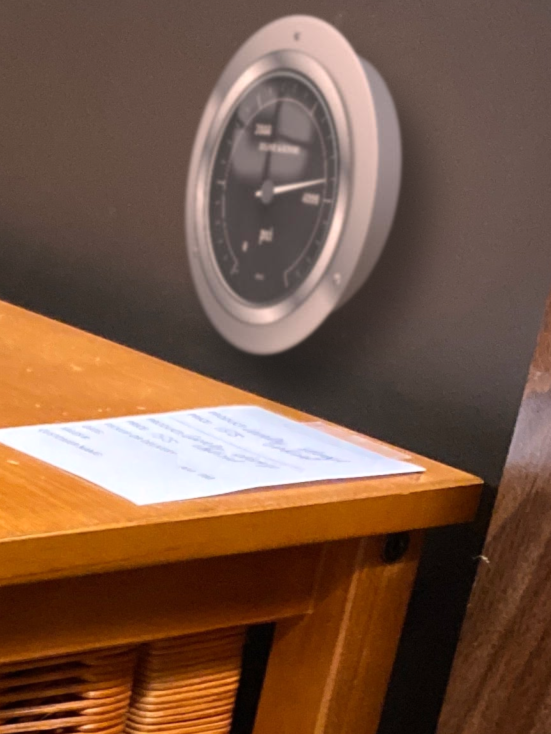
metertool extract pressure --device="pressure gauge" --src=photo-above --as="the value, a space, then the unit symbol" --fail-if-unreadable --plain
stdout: 3800 psi
